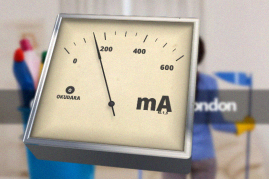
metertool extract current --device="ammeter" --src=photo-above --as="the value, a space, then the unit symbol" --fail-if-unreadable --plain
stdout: 150 mA
